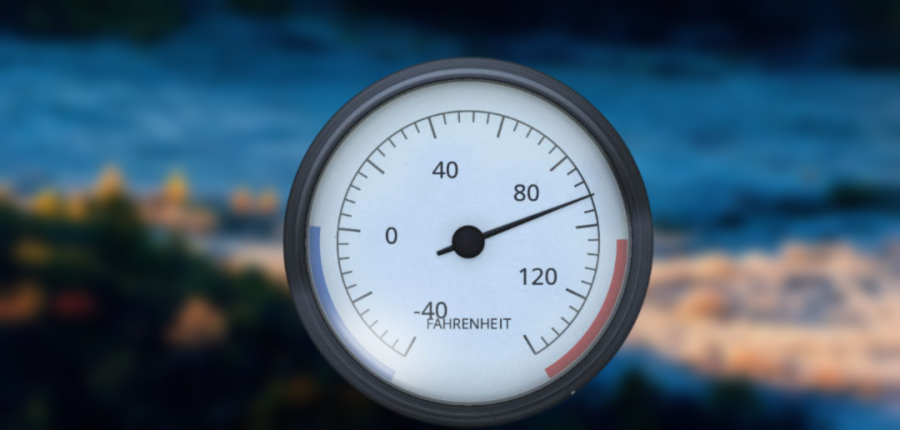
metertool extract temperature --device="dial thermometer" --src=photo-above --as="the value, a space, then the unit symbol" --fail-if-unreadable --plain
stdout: 92 °F
